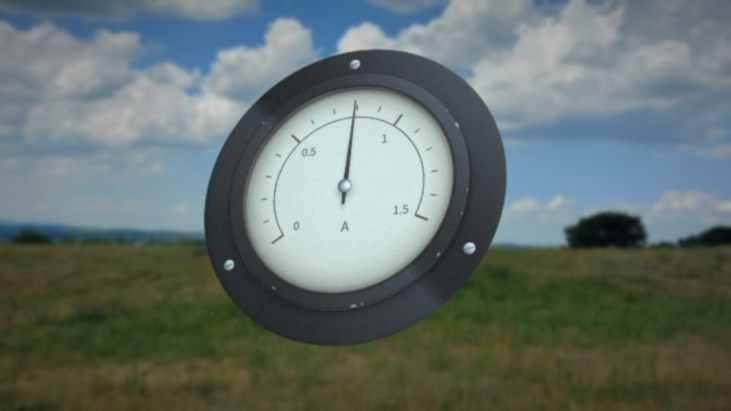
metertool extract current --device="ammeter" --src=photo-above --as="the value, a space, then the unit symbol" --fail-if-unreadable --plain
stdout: 0.8 A
